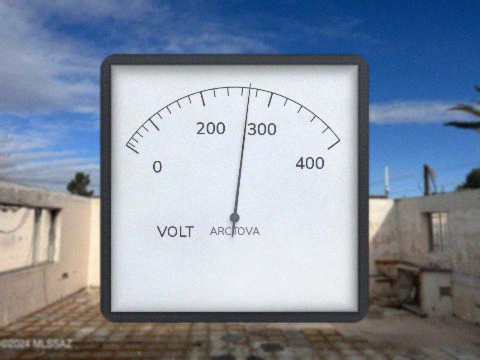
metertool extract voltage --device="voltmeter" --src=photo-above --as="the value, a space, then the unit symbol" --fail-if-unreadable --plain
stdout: 270 V
